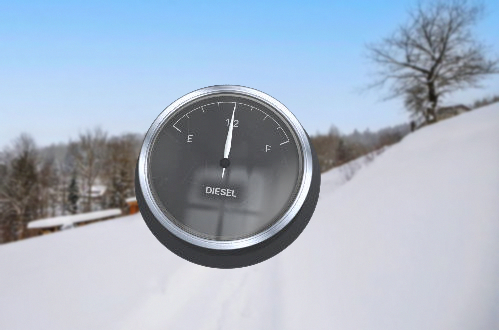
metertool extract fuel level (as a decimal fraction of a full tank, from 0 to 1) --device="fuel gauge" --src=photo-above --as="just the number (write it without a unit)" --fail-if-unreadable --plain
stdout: 0.5
